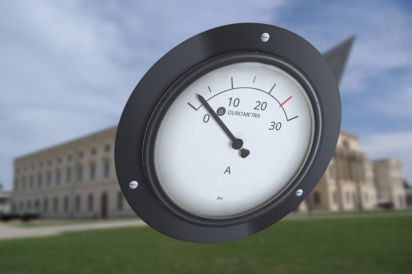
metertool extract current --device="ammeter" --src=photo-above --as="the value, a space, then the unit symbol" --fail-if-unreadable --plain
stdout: 2.5 A
